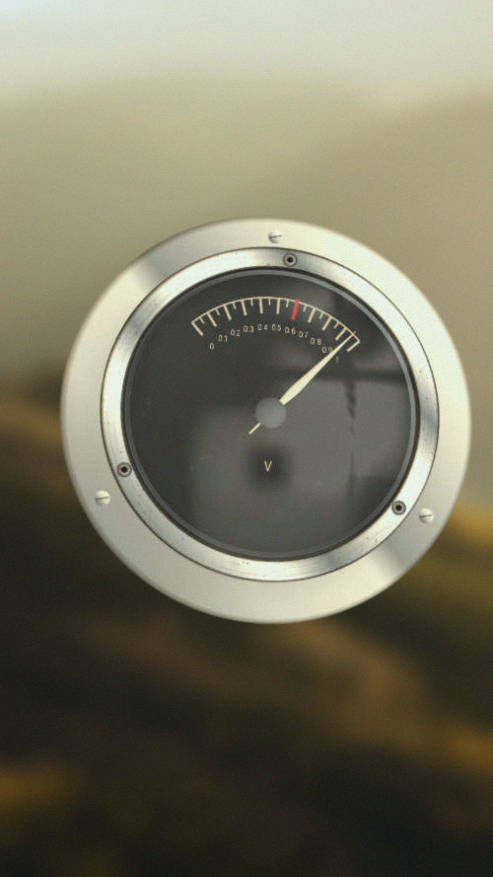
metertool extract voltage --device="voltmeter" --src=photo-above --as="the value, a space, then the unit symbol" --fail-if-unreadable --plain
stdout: 0.95 V
